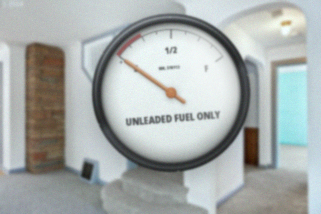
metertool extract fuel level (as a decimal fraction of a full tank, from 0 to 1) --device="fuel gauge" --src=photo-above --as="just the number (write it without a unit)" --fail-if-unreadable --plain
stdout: 0
